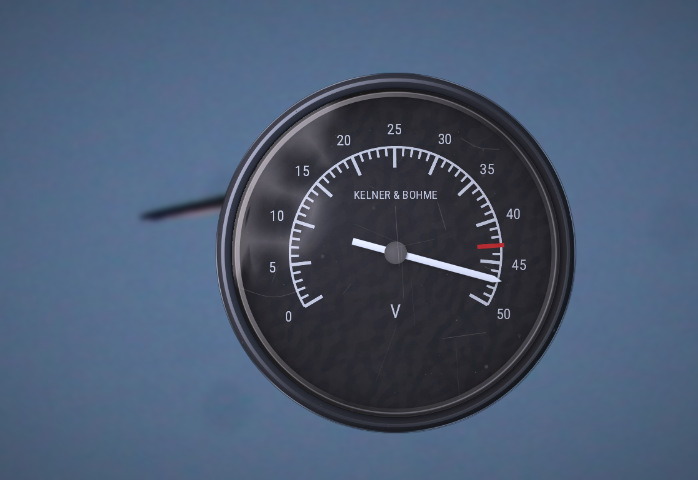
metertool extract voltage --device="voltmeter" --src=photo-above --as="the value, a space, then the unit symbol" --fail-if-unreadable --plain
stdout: 47 V
